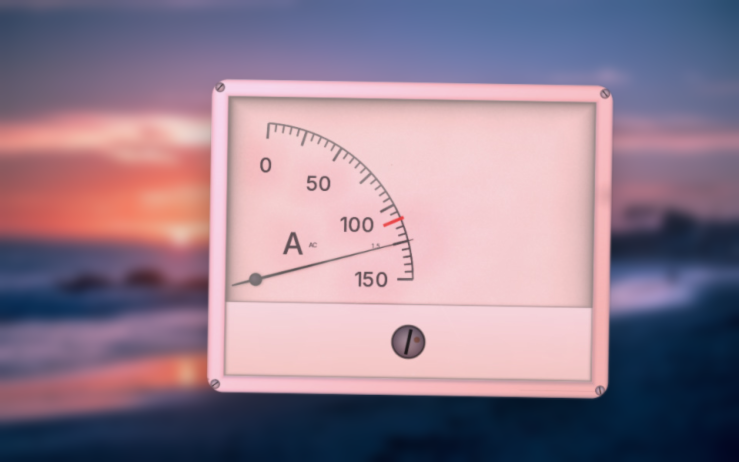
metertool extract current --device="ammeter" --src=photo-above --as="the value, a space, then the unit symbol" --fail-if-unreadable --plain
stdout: 125 A
